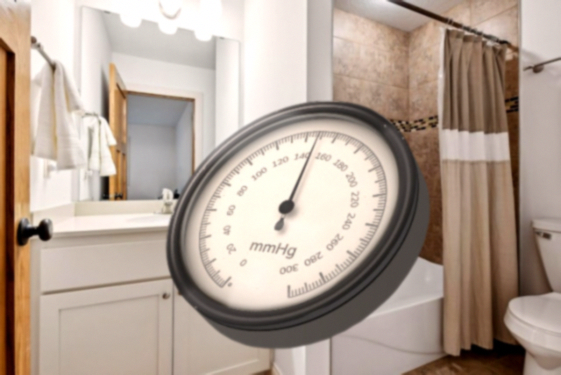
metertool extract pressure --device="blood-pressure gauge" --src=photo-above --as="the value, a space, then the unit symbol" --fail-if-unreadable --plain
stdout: 150 mmHg
